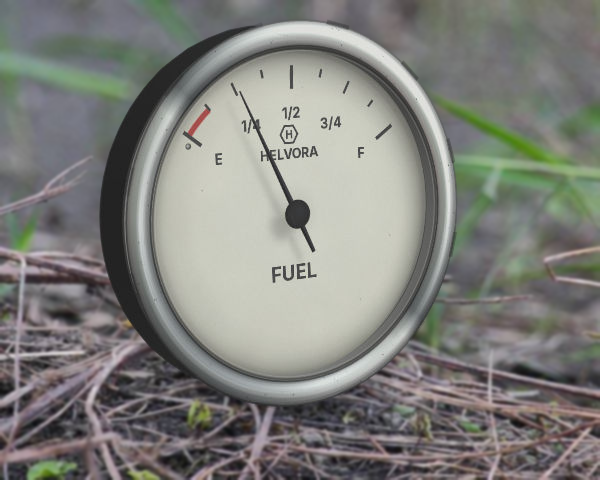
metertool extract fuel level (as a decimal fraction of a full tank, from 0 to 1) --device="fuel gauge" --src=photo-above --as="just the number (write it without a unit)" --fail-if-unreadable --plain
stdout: 0.25
